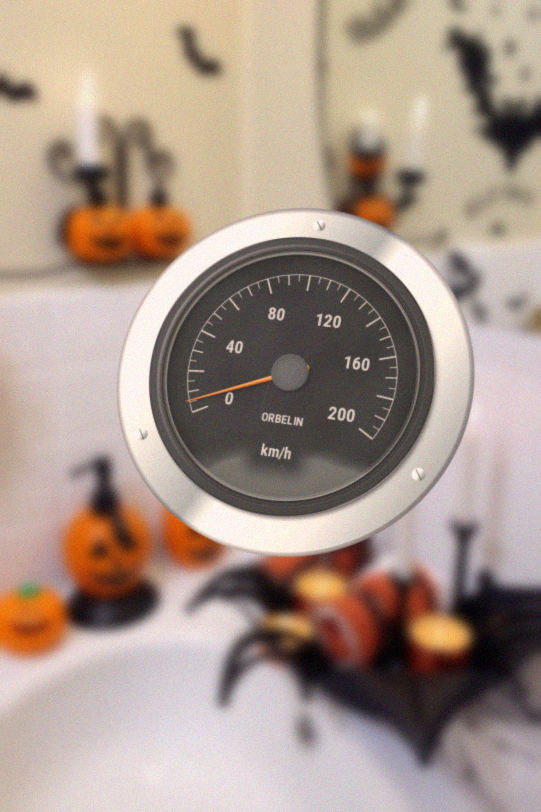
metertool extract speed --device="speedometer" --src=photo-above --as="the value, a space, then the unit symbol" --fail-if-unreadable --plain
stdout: 5 km/h
